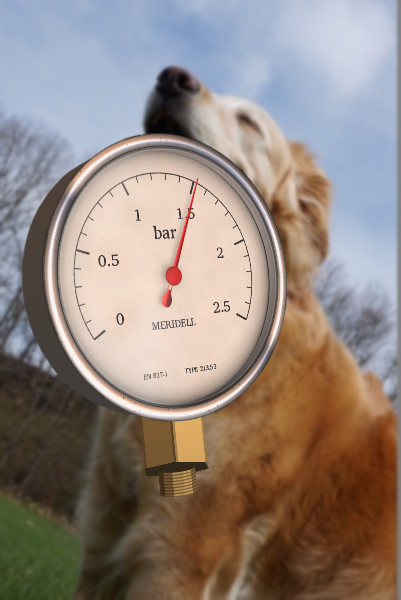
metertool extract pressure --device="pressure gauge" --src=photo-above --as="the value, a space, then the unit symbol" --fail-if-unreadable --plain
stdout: 1.5 bar
